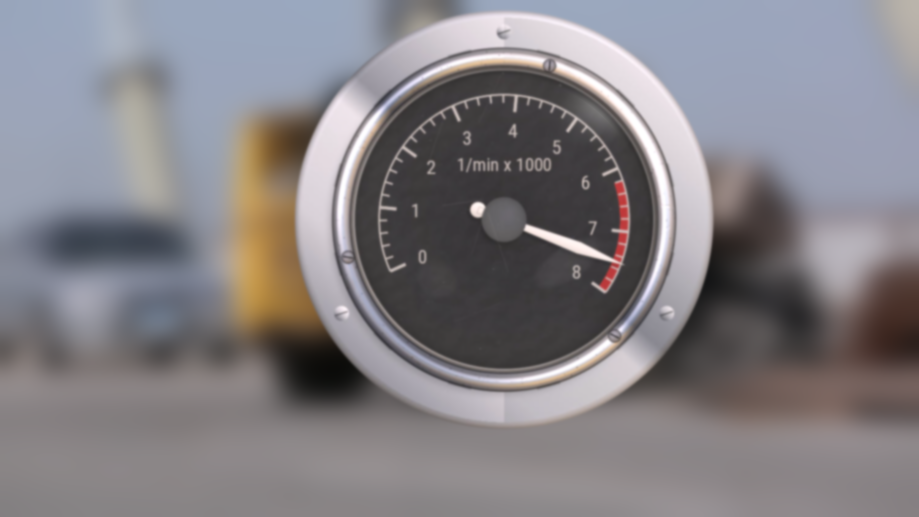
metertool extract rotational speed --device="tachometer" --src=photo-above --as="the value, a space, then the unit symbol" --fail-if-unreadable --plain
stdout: 7500 rpm
